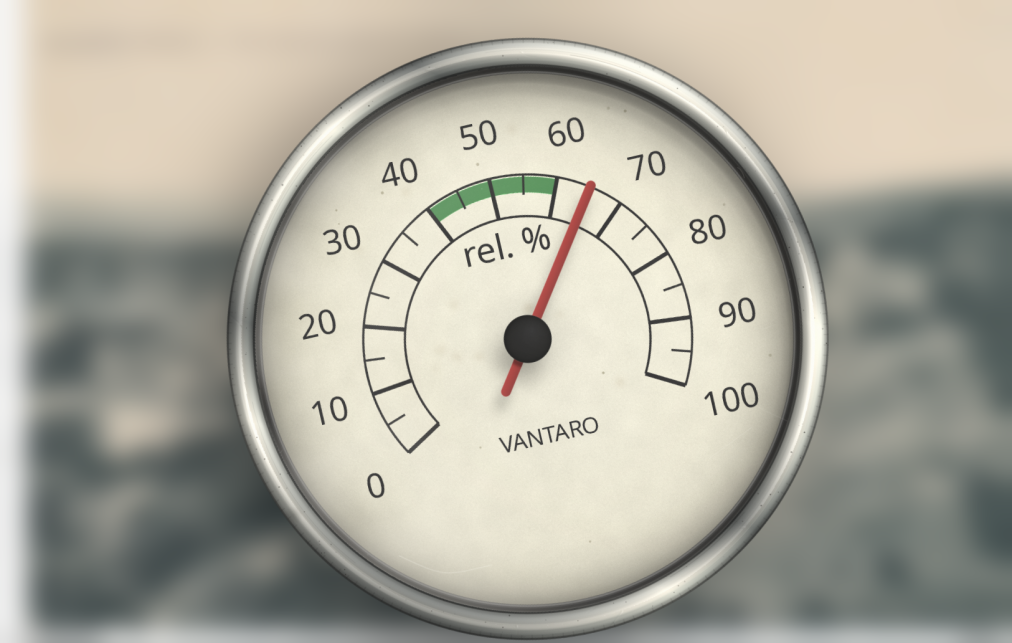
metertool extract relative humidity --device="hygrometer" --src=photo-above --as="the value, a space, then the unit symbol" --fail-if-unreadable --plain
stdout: 65 %
